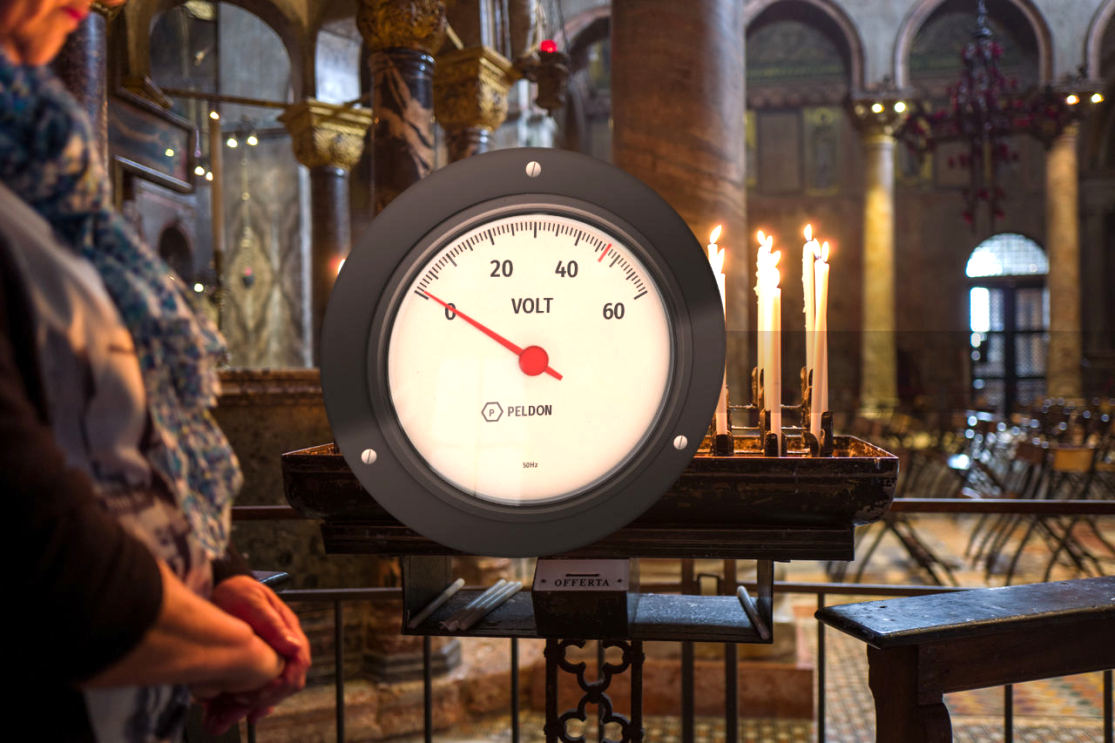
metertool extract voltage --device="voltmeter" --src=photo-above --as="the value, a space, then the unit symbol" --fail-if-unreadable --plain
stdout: 1 V
